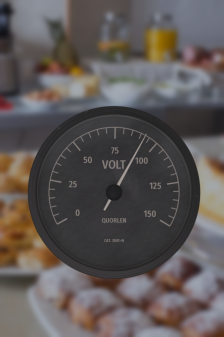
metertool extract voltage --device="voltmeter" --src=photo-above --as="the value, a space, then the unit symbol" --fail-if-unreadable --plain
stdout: 92.5 V
